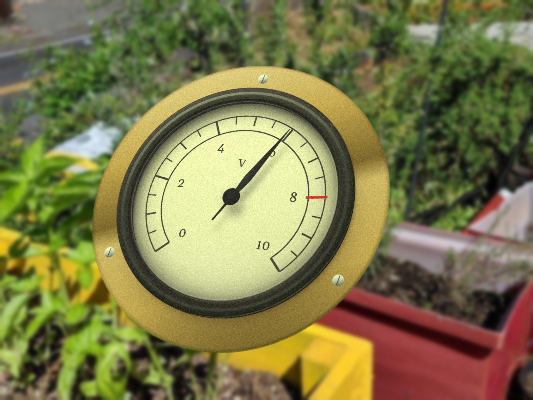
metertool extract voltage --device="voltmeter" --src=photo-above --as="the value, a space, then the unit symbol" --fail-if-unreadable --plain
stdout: 6 V
